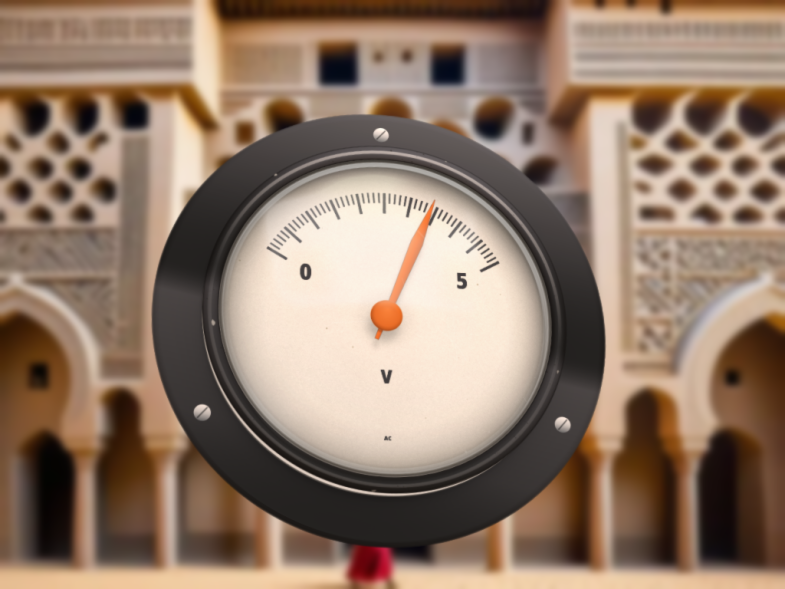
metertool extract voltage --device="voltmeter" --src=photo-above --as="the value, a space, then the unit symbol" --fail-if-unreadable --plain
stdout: 3.4 V
